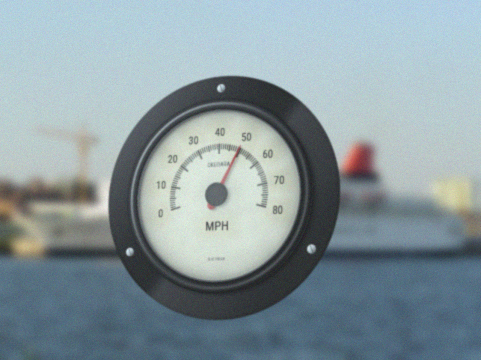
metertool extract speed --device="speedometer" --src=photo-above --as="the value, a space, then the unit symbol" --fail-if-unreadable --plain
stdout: 50 mph
